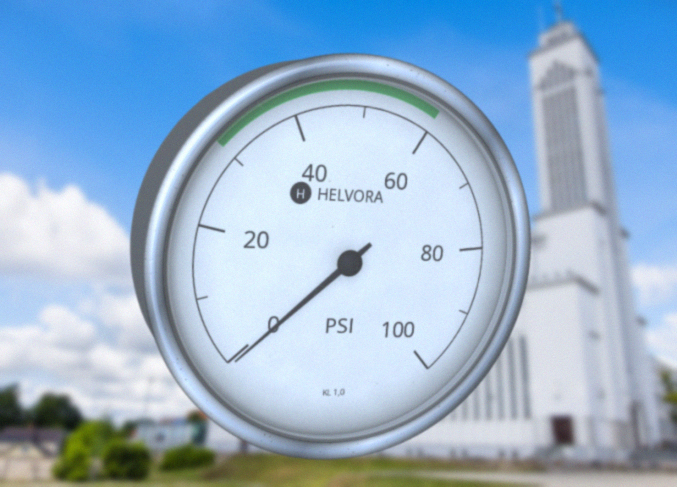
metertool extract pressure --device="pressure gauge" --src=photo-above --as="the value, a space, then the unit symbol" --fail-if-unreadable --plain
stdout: 0 psi
